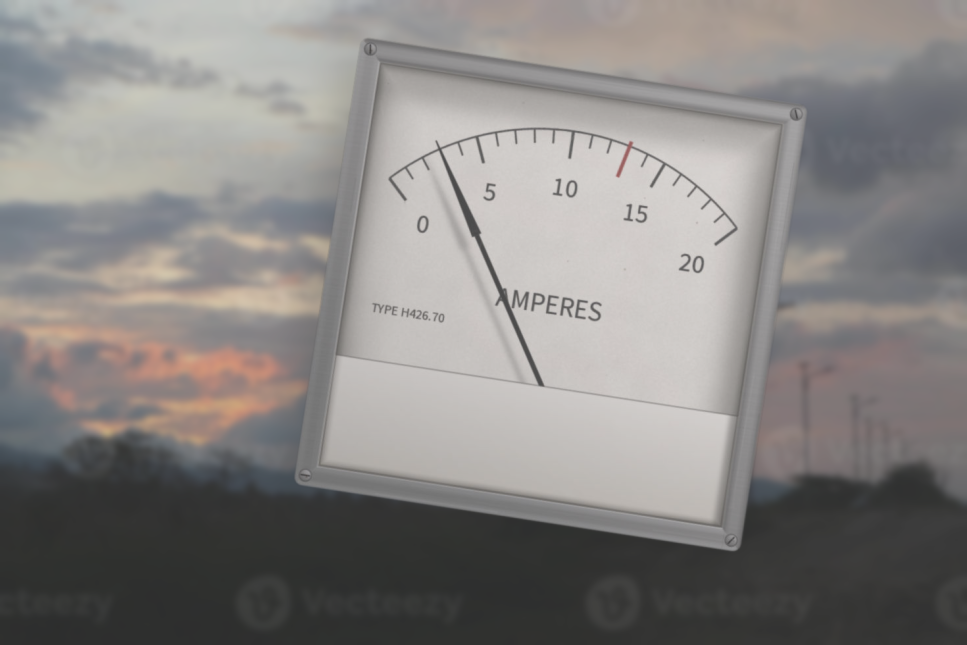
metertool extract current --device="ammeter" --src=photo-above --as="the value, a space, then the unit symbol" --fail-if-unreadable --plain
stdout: 3 A
